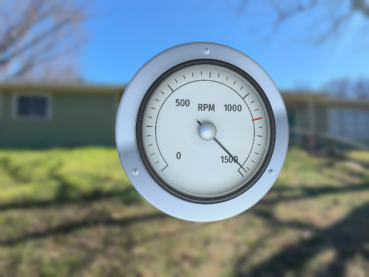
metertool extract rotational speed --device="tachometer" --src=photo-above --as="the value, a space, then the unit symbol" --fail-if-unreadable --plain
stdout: 1475 rpm
